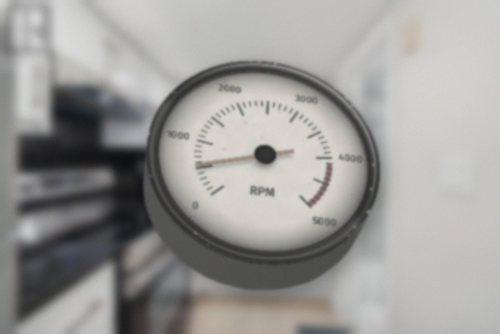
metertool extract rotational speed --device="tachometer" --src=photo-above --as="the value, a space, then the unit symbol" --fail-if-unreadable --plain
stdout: 500 rpm
